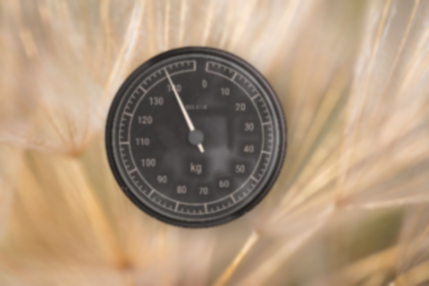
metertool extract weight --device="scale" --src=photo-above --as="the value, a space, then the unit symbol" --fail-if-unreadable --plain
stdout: 140 kg
